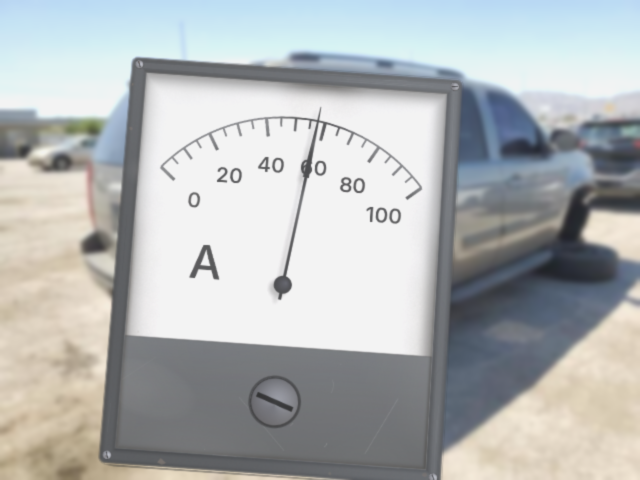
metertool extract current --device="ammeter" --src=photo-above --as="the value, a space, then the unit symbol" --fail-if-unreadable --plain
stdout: 57.5 A
